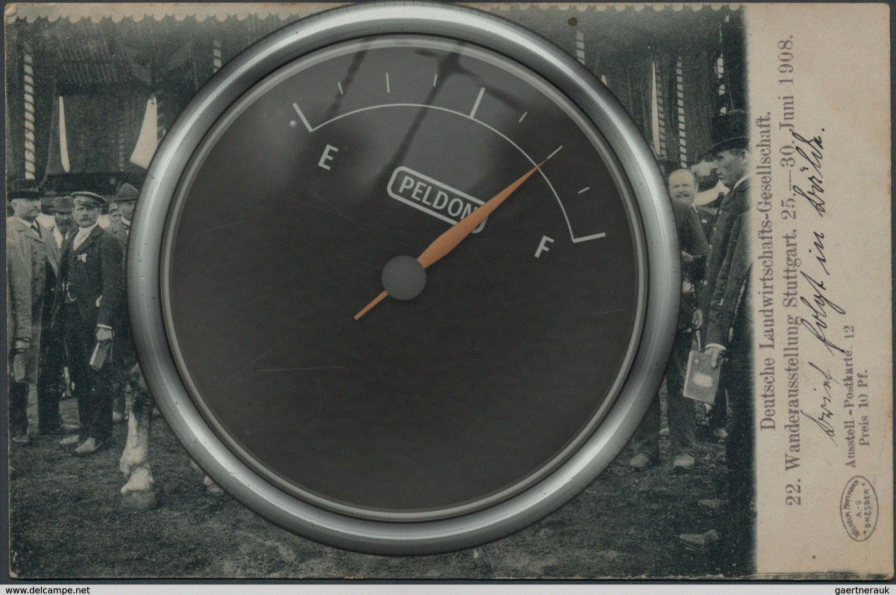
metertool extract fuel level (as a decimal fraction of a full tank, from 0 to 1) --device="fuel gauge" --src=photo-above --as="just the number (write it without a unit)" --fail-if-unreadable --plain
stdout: 0.75
